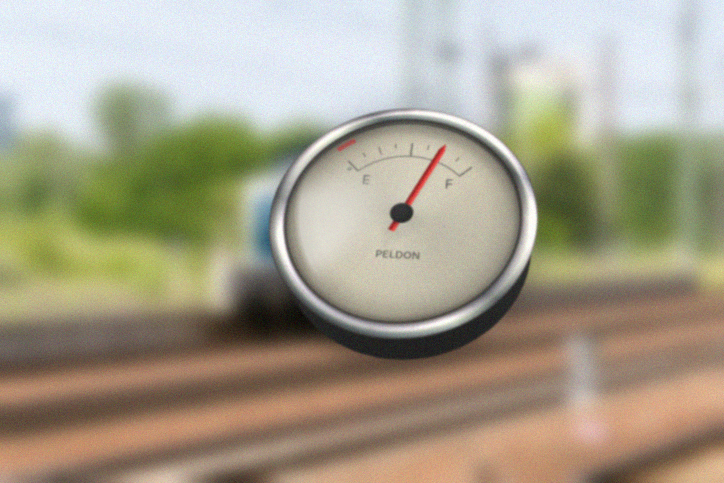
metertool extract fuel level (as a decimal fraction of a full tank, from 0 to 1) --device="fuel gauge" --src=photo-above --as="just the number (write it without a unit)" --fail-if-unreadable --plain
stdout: 0.75
